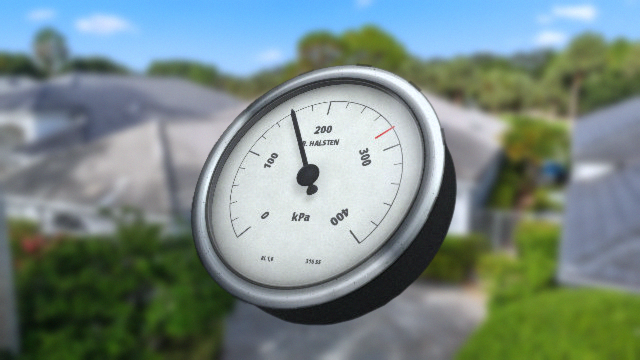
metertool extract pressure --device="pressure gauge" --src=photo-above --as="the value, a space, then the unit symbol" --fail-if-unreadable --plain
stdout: 160 kPa
